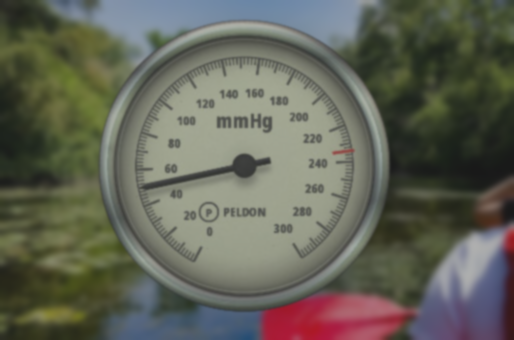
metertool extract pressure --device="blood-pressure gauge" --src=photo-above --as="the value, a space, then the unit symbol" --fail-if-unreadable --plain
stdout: 50 mmHg
